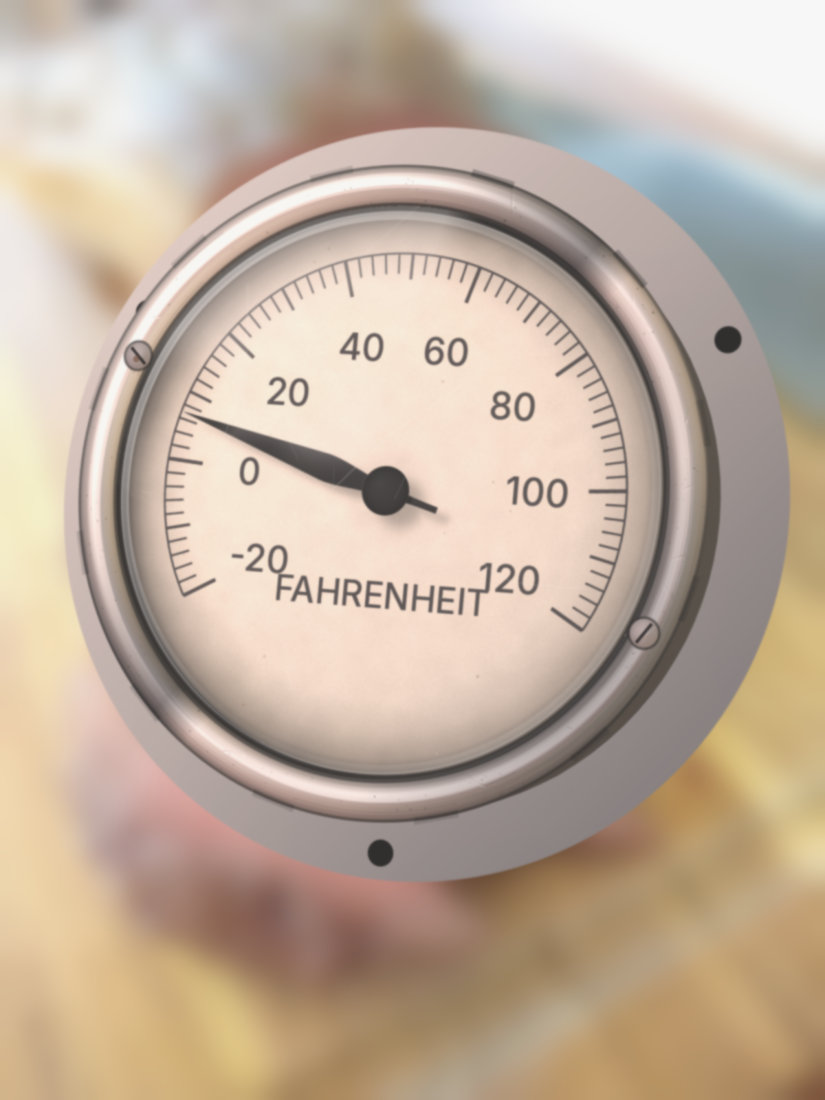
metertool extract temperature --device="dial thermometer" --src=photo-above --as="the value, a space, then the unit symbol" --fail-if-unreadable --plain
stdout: 7 °F
